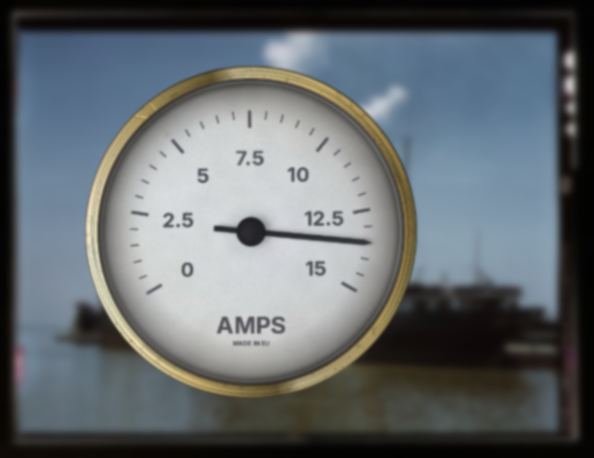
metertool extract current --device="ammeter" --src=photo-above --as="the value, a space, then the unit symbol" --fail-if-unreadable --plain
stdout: 13.5 A
